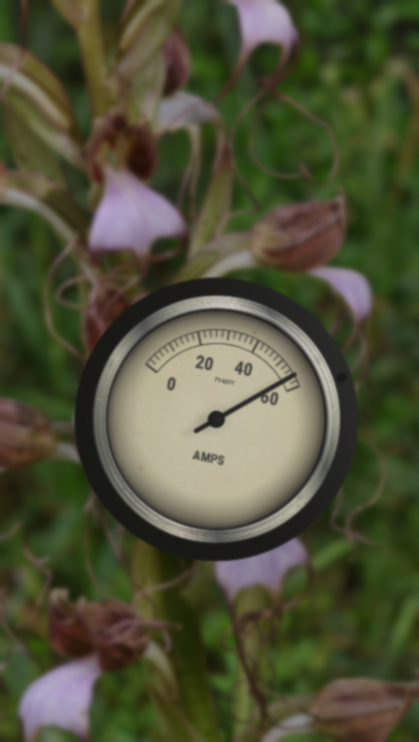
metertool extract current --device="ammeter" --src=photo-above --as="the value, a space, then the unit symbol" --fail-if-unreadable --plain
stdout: 56 A
